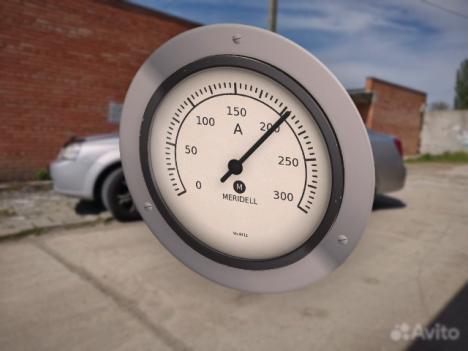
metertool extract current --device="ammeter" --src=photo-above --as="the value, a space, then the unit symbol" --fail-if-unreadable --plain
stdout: 205 A
